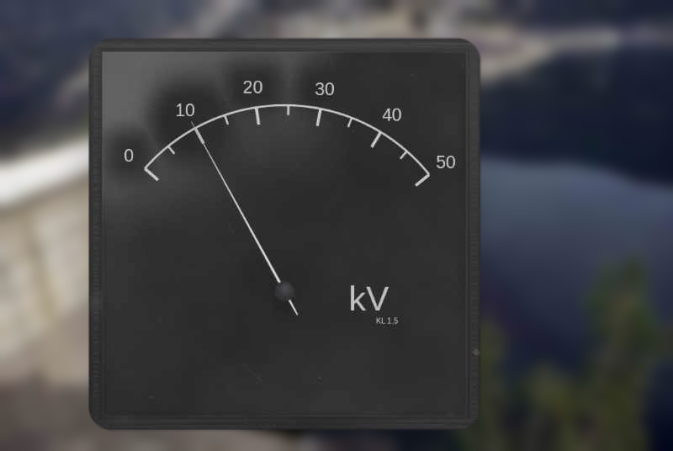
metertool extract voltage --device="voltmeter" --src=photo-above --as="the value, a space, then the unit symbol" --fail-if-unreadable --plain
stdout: 10 kV
